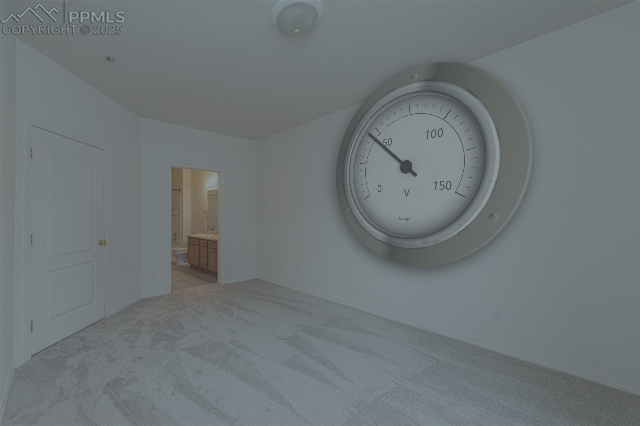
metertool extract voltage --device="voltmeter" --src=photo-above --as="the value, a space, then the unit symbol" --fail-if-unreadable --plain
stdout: 45 V
